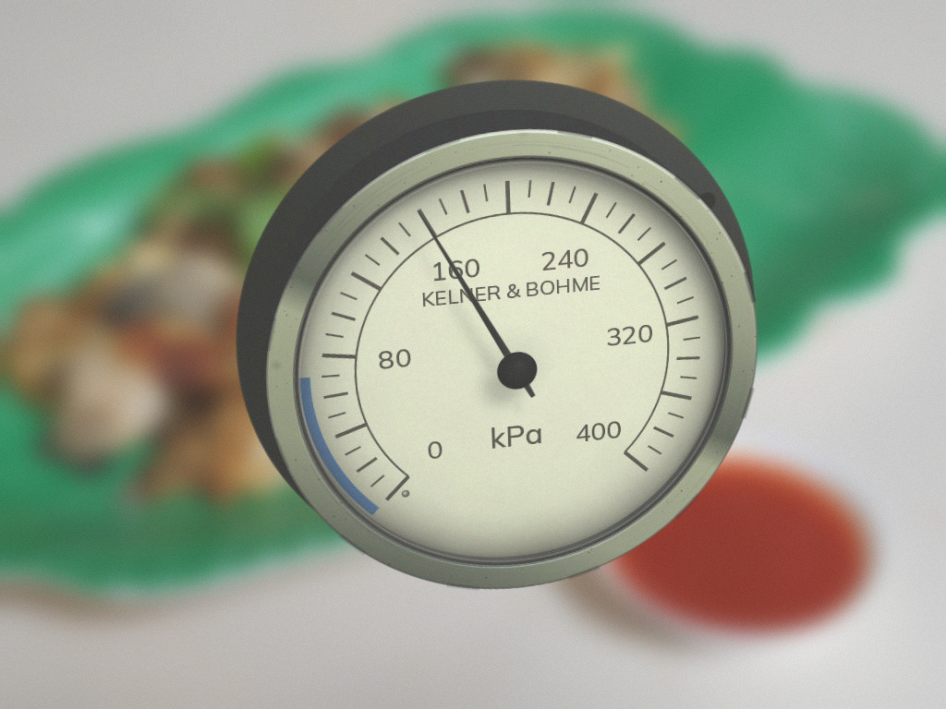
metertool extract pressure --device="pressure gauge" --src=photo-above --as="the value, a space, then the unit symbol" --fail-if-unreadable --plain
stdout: 160 kPa
